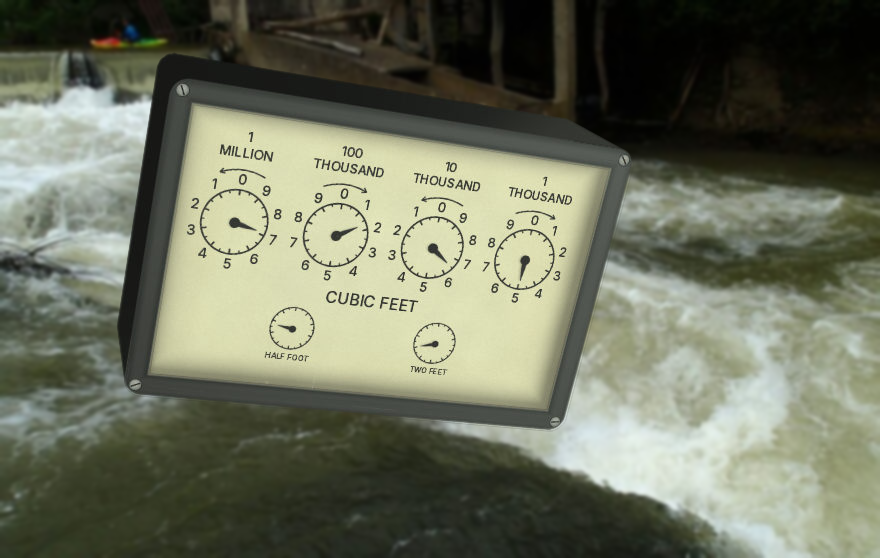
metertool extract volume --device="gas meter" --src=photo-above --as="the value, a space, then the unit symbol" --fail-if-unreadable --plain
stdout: 716500 ft³
